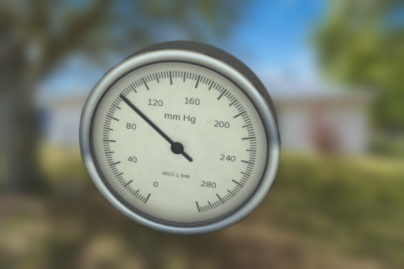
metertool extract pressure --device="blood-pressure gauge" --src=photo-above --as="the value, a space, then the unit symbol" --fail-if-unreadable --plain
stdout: 100 mmHg
